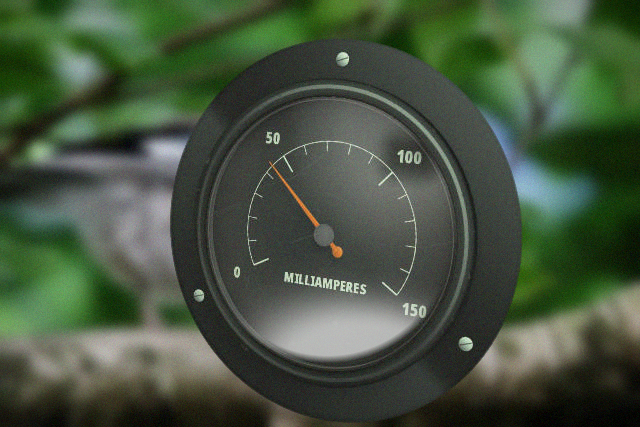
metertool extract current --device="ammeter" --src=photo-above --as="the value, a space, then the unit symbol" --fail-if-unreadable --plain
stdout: 45 mA
